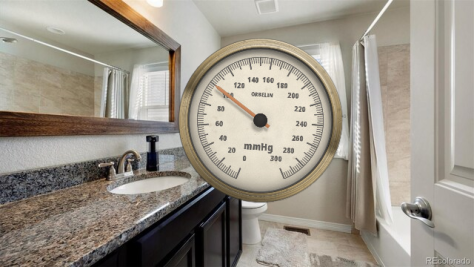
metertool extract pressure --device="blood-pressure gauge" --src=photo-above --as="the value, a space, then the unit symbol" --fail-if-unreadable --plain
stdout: 100 mmHg
